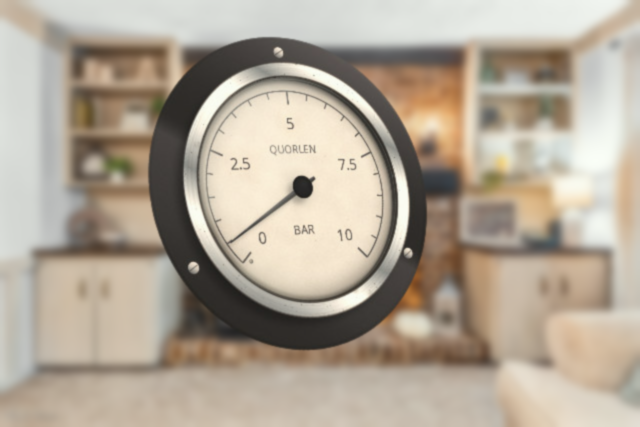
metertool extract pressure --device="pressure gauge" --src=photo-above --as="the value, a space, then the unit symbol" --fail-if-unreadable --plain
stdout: 0.5 bar
